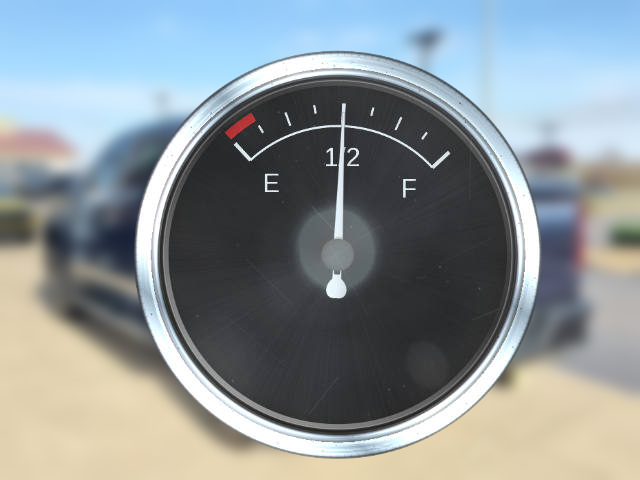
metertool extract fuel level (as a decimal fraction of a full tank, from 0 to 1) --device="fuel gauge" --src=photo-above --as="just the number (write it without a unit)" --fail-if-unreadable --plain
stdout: 0.5
